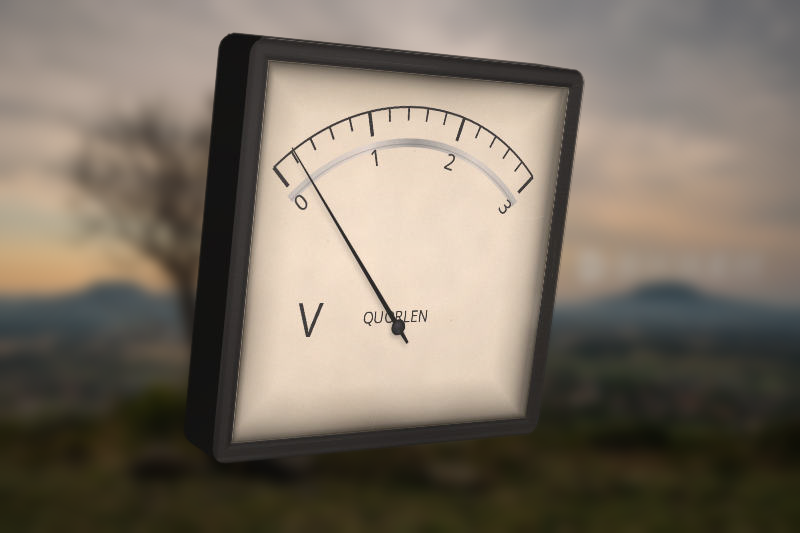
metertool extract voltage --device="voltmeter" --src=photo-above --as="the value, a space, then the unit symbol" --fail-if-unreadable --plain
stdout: 0.2 V
